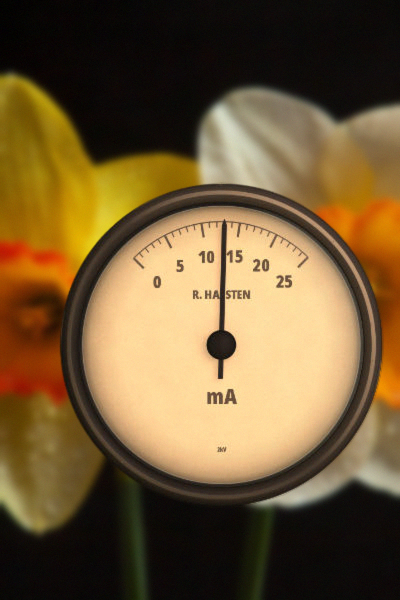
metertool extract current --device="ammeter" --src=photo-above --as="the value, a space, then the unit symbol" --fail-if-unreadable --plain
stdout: 13 mA
